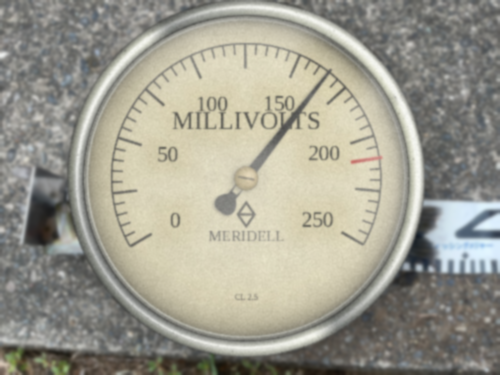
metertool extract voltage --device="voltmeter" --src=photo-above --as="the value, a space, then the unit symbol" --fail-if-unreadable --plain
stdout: 165 mV
